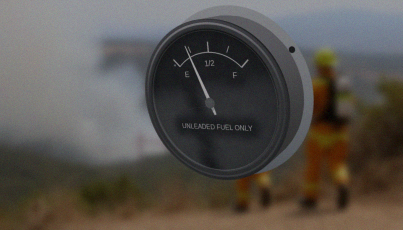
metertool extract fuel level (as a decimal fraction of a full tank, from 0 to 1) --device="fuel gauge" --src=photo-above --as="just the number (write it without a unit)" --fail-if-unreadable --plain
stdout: 0.25
